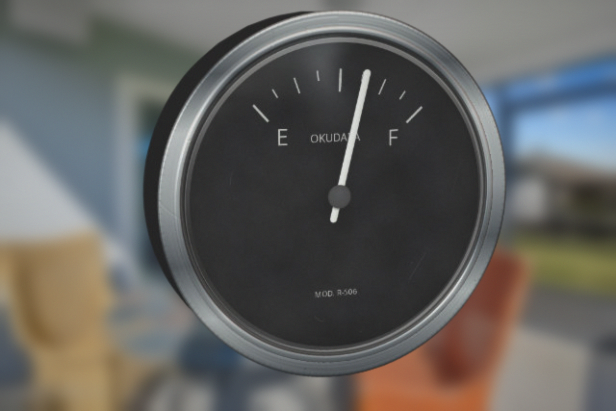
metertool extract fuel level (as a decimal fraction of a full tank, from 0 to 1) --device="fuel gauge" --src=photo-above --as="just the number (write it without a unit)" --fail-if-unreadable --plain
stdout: 0.625
